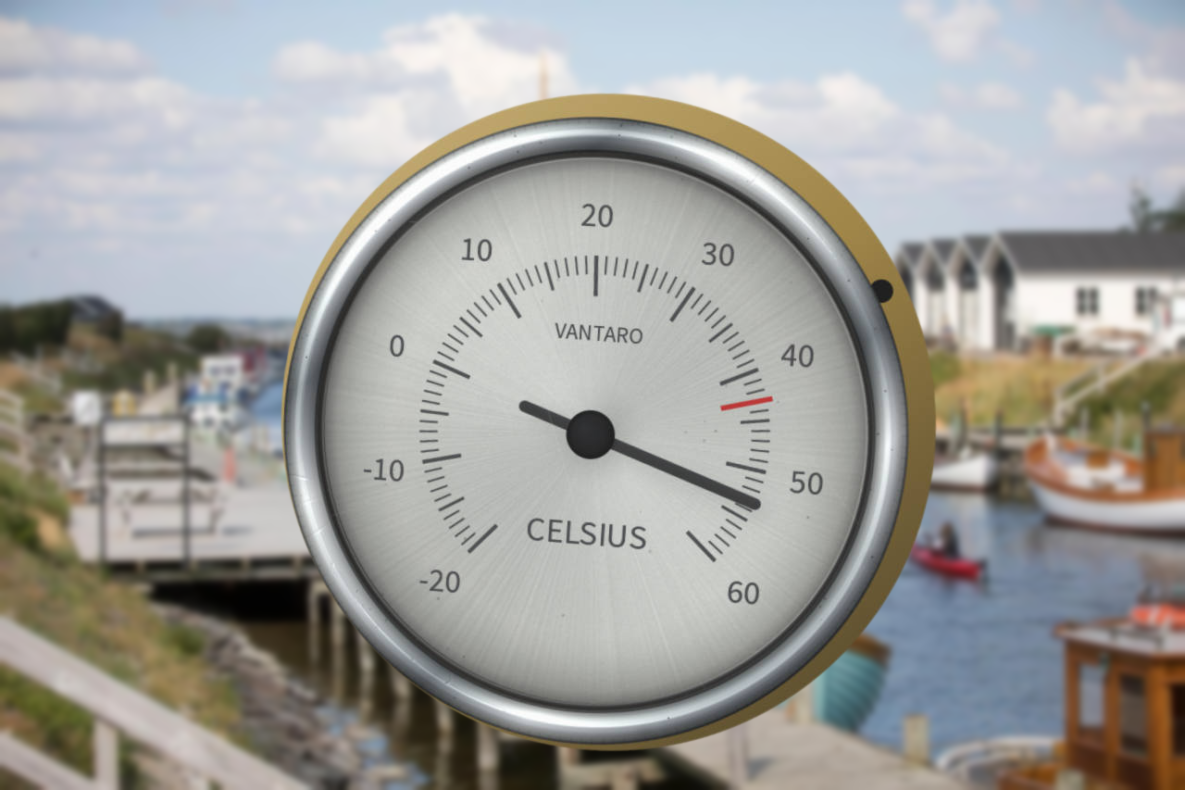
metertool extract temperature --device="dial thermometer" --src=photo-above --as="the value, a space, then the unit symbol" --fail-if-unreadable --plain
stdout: 53 °C
